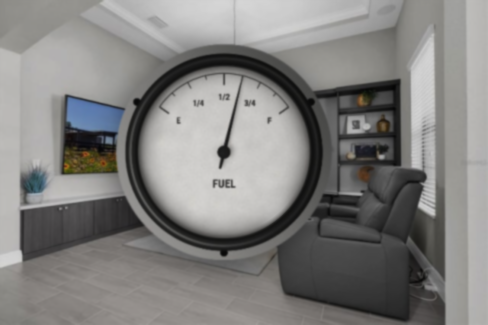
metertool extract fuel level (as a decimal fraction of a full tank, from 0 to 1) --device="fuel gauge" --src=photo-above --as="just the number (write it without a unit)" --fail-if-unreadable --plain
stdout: 0.625
